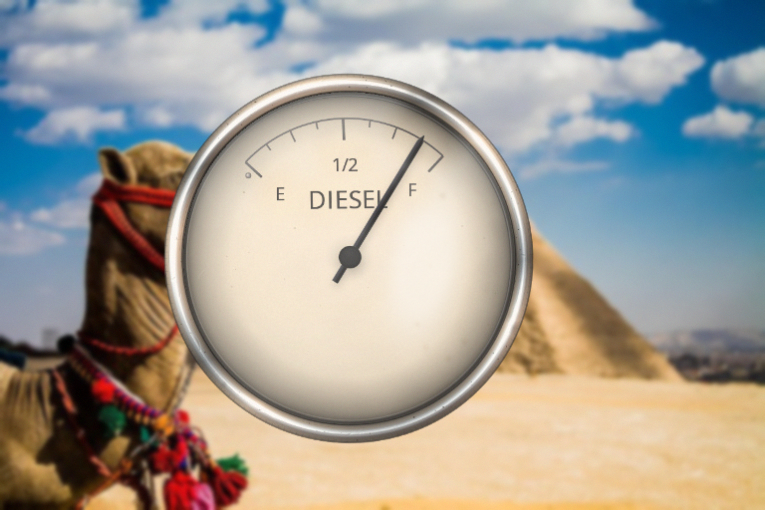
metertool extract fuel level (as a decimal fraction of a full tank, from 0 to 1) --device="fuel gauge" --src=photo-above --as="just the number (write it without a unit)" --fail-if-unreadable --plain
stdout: 0.875
